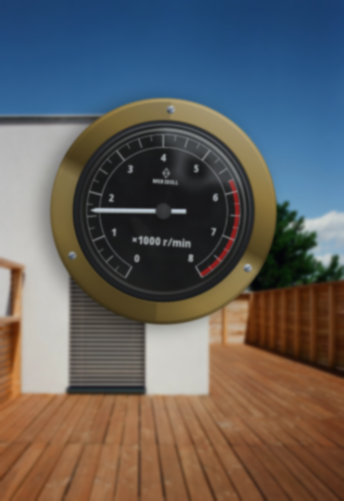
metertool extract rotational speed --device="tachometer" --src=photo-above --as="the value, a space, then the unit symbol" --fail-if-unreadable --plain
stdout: 1625 rpm
